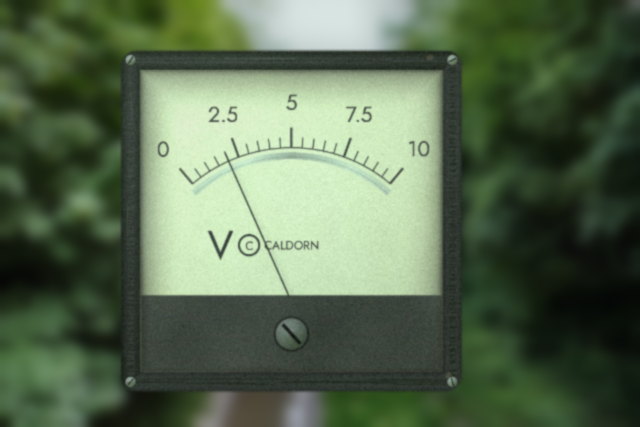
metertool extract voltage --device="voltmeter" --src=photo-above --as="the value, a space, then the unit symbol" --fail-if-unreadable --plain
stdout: 2 V
